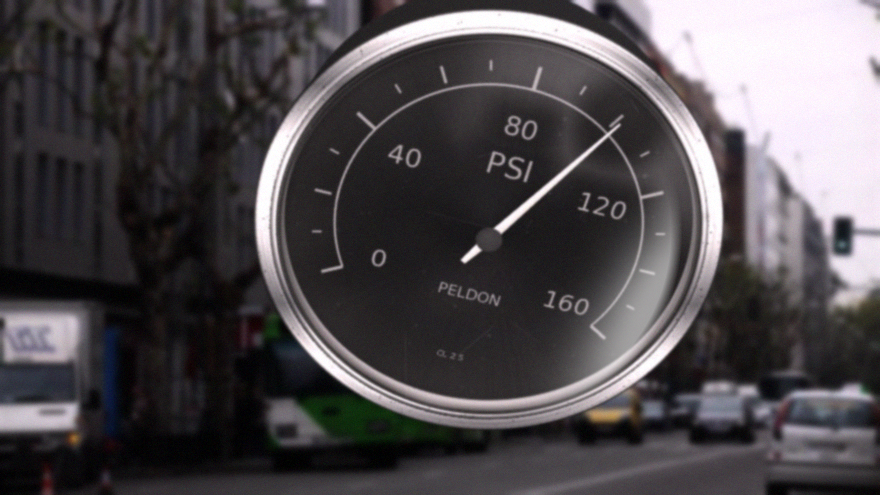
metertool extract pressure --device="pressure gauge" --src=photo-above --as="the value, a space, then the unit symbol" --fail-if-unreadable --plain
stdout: 100 psi
